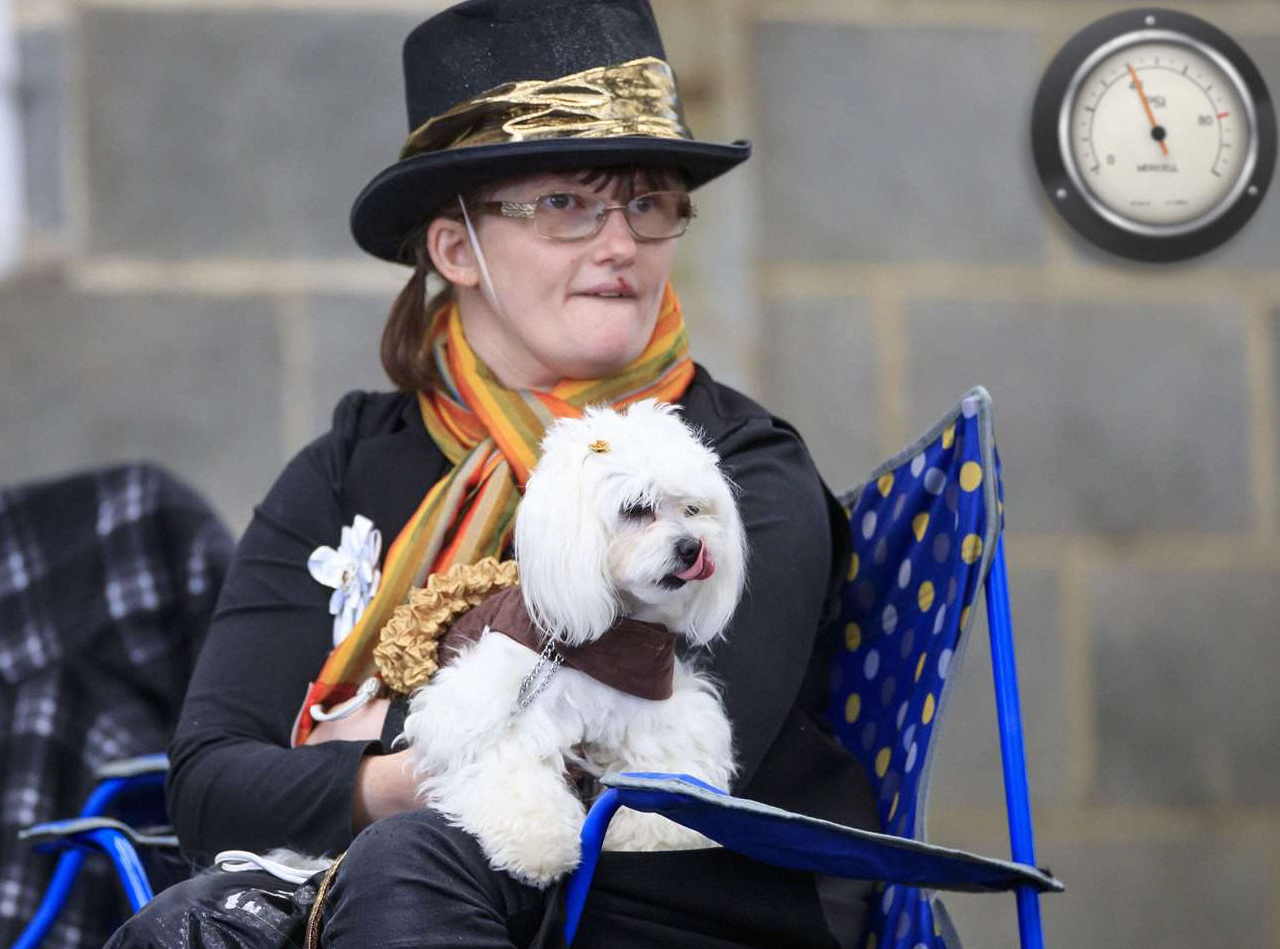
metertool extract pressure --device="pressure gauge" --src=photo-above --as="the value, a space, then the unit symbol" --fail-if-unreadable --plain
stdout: 40 psi
